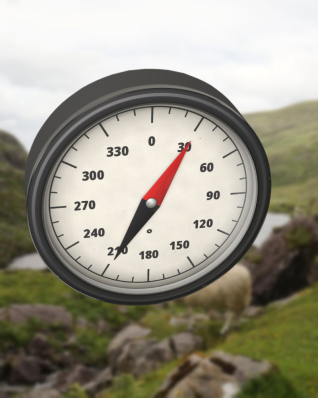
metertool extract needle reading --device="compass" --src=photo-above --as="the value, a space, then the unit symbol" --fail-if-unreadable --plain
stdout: 30 °
